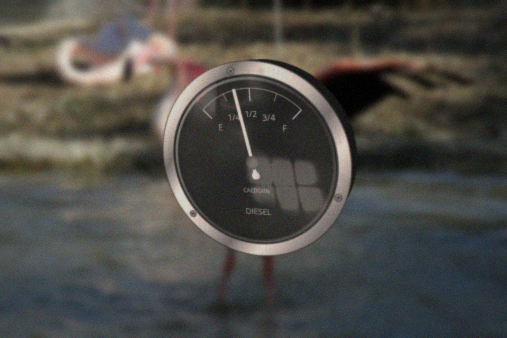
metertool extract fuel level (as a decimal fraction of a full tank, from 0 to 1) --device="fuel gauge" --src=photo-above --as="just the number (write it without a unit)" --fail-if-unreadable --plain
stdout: 0.375
